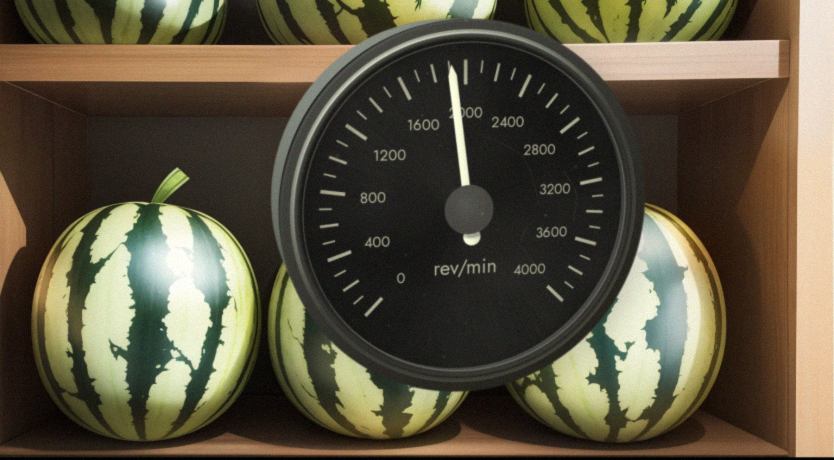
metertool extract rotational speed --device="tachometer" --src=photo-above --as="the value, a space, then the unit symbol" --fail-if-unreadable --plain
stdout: 1900 rpm
